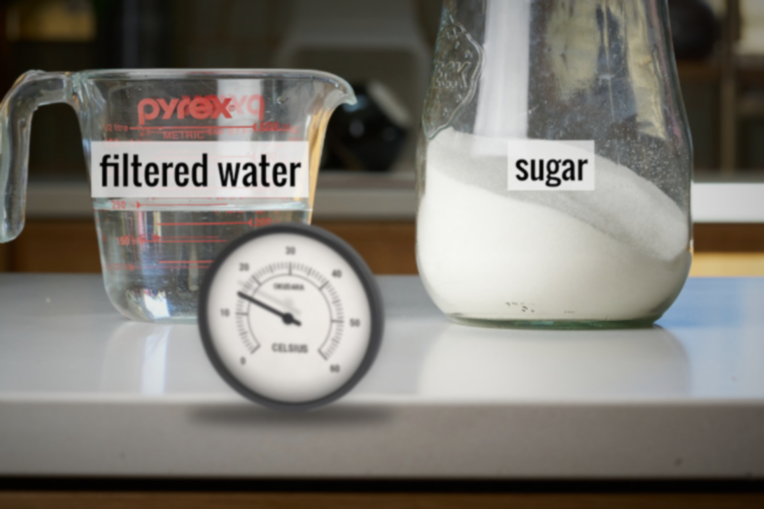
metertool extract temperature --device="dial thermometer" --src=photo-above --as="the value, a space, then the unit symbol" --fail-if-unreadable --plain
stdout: 15 °C
